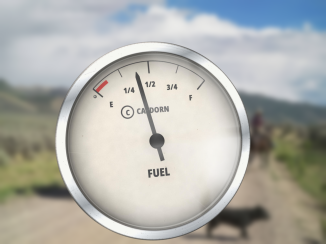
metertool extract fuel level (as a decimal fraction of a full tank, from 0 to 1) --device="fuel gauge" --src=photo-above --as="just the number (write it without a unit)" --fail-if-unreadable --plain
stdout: 0.375
